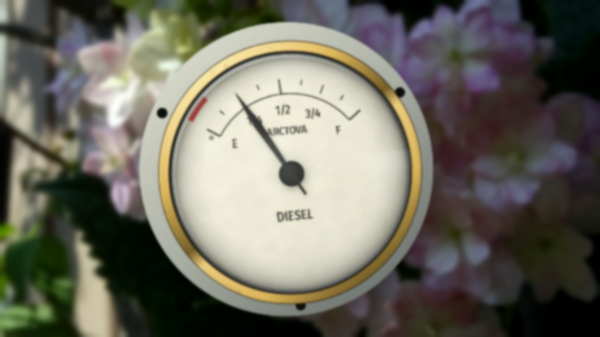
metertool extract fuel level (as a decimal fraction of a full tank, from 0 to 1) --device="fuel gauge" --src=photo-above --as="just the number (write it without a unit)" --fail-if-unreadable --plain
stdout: 0.25
